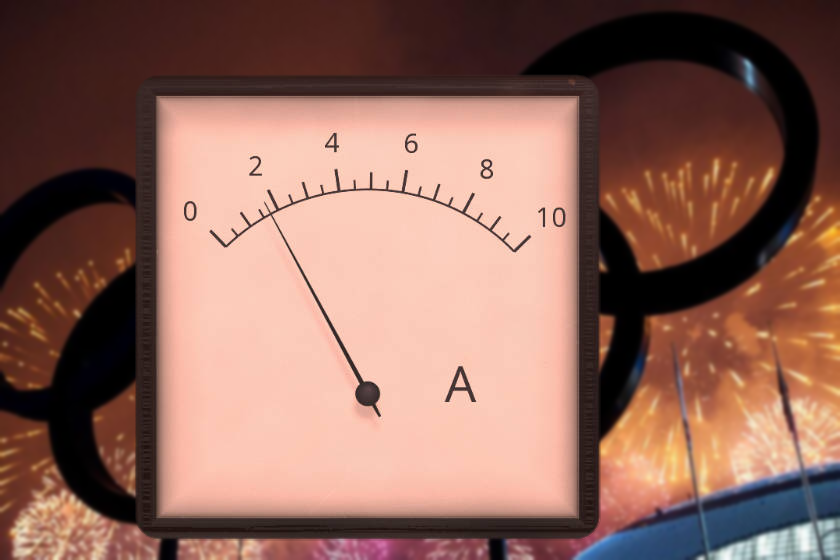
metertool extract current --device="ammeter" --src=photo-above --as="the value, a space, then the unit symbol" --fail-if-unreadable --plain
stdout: 1.75 A
